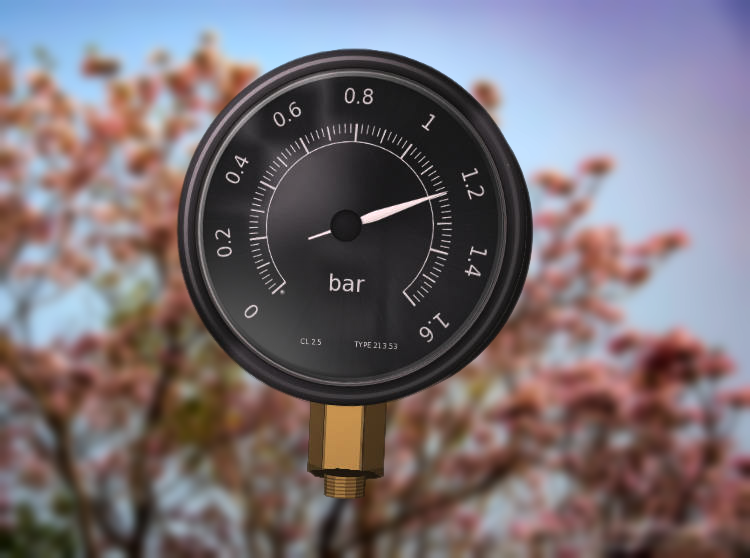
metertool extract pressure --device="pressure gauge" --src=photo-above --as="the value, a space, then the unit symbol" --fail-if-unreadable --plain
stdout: 1.2 bar
